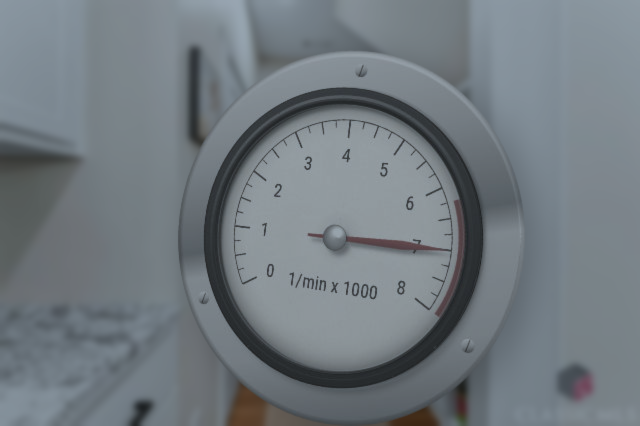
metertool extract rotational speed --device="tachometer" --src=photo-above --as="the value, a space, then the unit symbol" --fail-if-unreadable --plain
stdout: 7000 rpm
